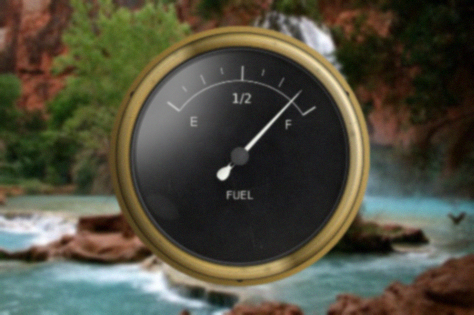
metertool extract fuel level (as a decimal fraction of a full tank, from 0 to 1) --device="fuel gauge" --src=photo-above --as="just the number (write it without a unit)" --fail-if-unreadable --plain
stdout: 0.875
